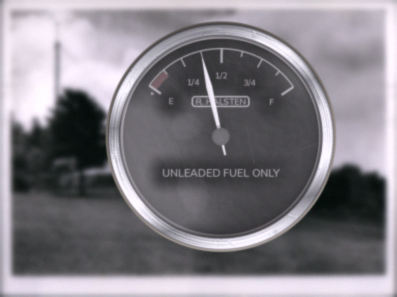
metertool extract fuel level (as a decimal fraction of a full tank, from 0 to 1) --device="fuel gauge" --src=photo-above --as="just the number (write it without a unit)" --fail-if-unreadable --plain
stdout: 0.375
